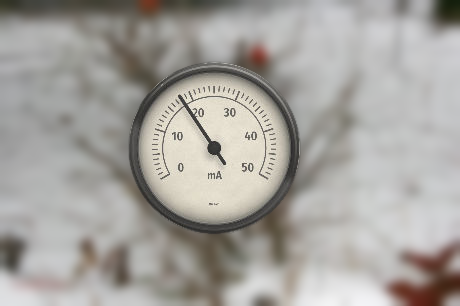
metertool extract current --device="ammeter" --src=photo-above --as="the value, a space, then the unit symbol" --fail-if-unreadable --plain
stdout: 18 mA
